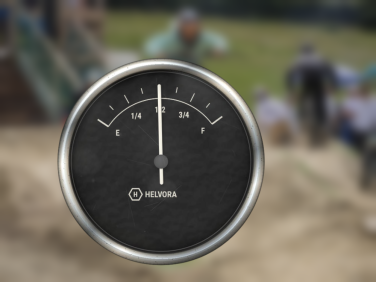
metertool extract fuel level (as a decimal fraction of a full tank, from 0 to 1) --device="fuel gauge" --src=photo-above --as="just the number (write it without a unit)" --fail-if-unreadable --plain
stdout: 0.5
